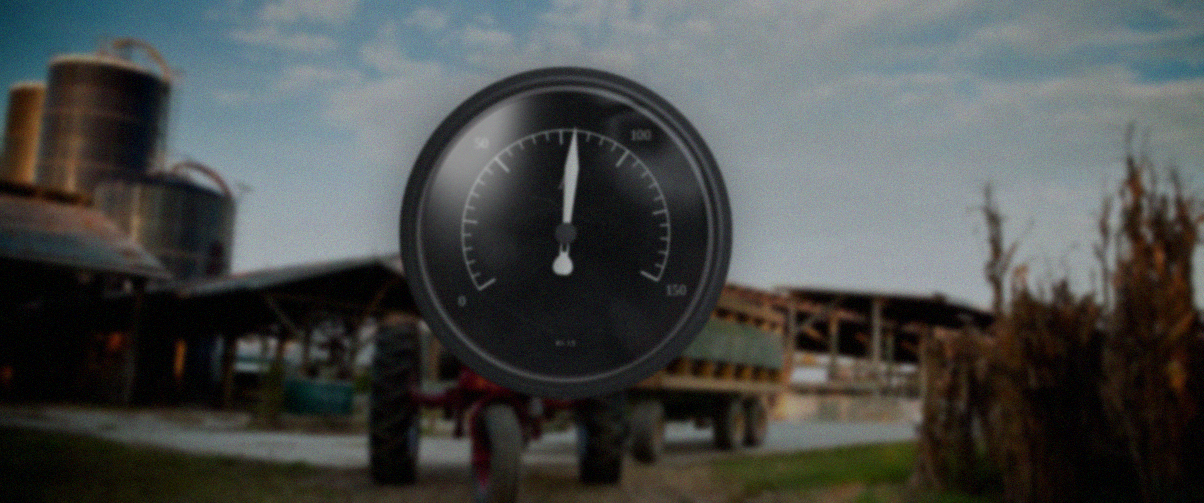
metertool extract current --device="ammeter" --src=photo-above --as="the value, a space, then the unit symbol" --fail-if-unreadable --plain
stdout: 80 A
